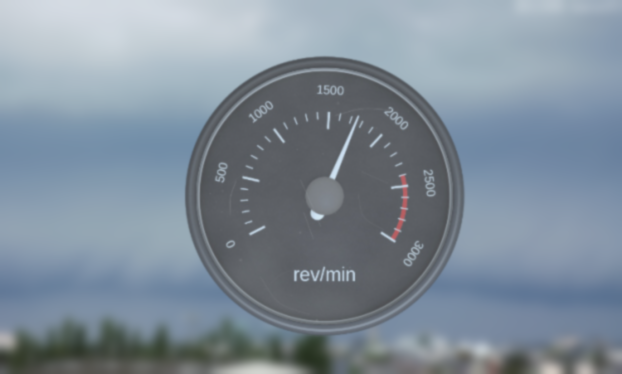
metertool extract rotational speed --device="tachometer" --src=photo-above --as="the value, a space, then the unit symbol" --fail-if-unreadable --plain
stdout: 1750 rpm
